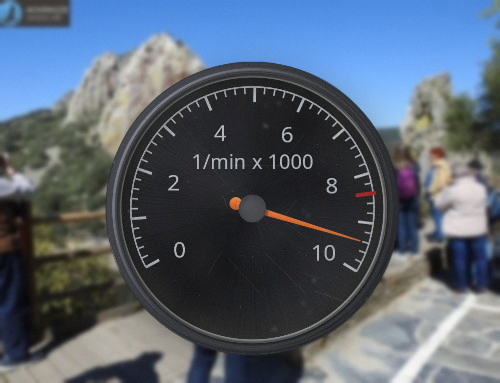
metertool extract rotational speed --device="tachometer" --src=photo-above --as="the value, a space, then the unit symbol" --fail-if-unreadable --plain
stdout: 9400 rpm
